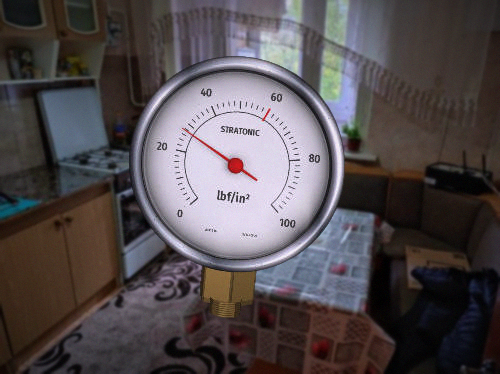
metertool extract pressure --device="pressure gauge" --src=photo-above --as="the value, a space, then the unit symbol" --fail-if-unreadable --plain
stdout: 28 psi
